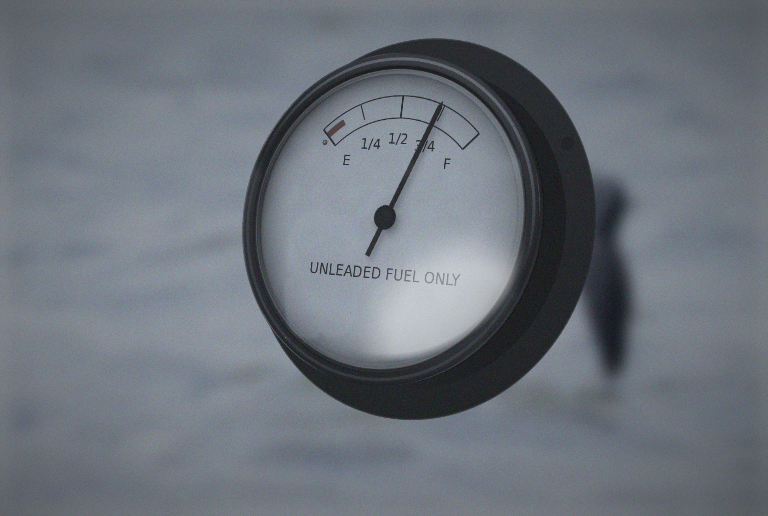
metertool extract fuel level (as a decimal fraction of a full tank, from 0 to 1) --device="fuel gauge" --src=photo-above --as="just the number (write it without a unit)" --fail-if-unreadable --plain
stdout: 0.75
